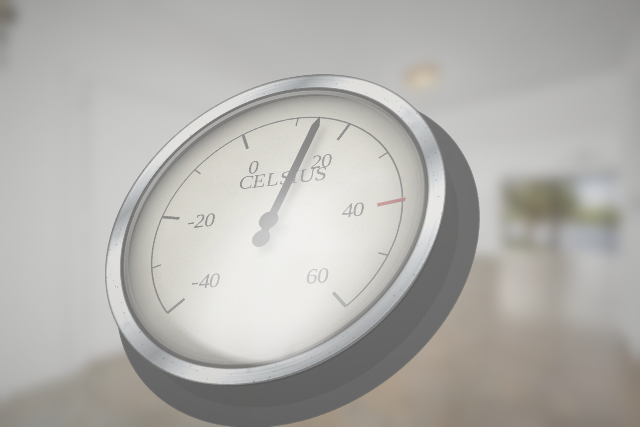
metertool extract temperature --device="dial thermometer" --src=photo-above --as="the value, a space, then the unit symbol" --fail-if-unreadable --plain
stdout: 15 °C
